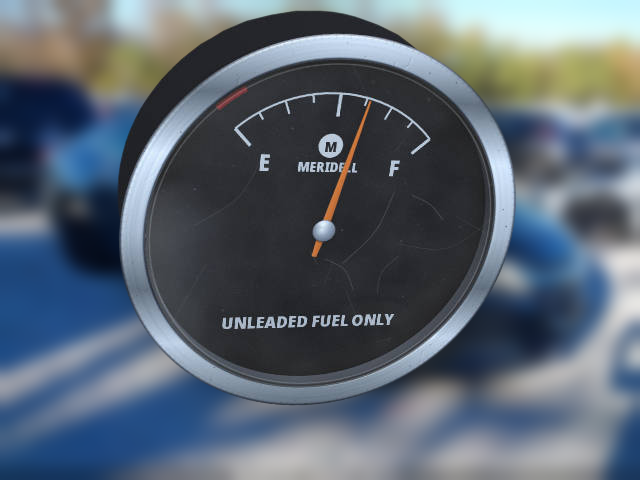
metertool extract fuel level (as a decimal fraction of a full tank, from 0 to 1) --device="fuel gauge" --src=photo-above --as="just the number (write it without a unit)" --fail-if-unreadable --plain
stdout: 0.625
